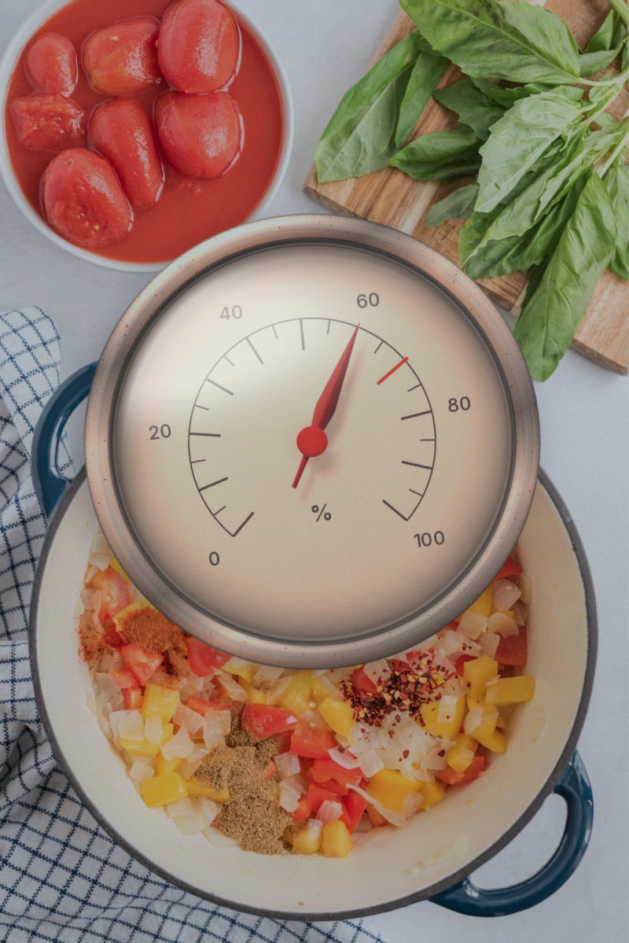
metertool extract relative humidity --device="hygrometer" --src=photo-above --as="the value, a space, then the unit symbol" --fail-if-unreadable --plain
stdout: 60 %
